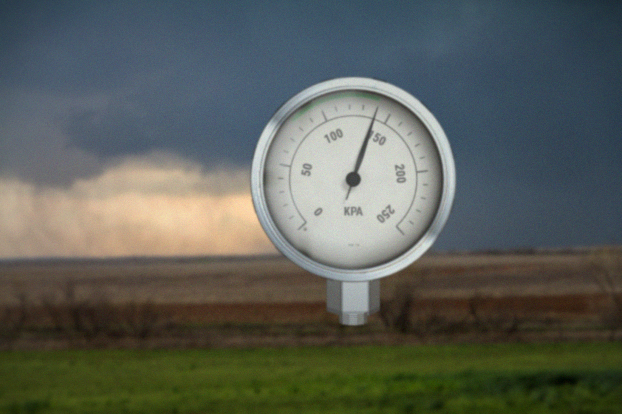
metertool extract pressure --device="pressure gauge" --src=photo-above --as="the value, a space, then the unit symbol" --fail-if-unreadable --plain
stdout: 140 kPa
